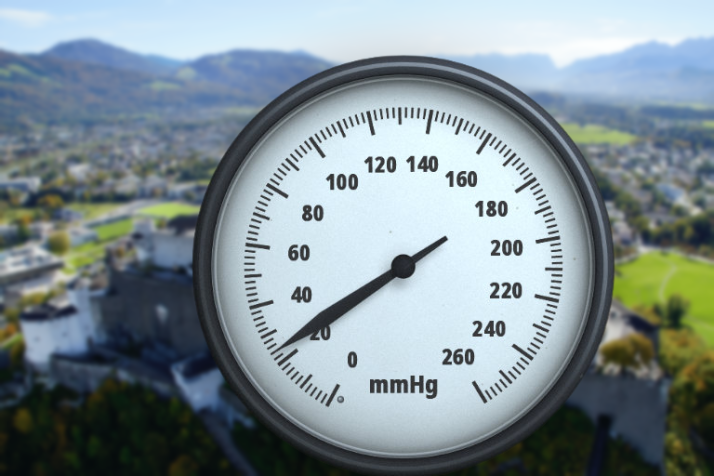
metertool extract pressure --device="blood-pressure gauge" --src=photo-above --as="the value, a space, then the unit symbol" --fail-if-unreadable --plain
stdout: 24 mmHg
